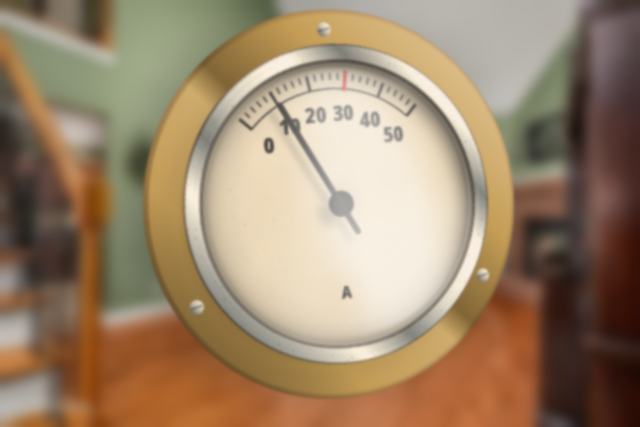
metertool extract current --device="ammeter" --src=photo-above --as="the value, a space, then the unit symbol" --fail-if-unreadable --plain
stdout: 10 A
